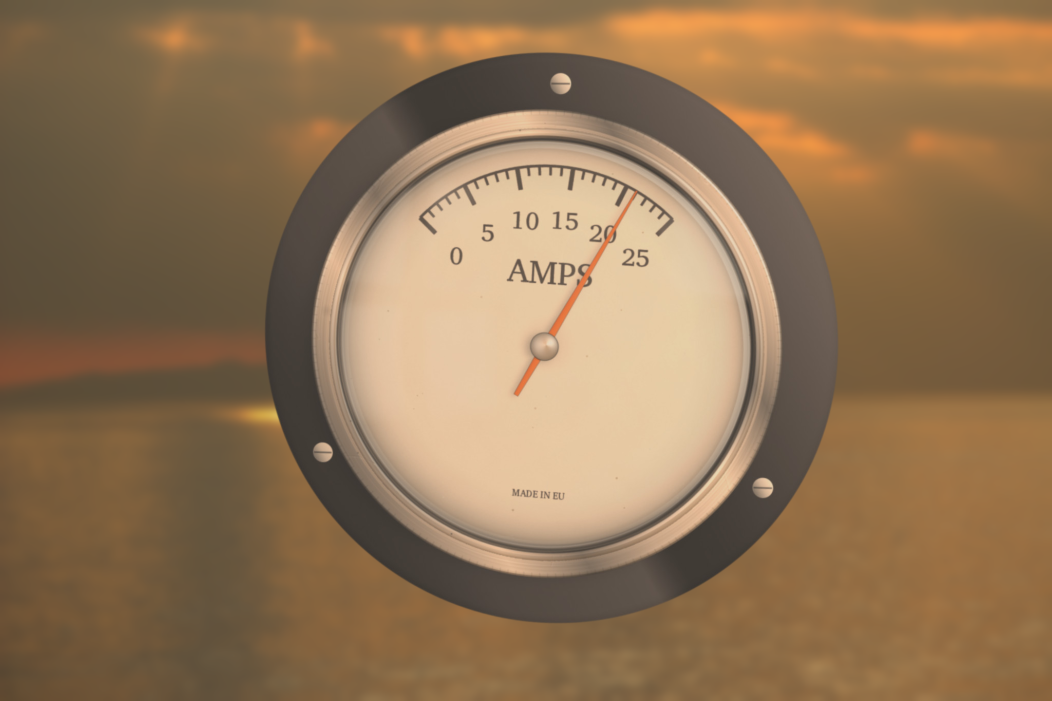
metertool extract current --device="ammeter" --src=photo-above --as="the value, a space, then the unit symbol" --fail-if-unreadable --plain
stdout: 21 A
